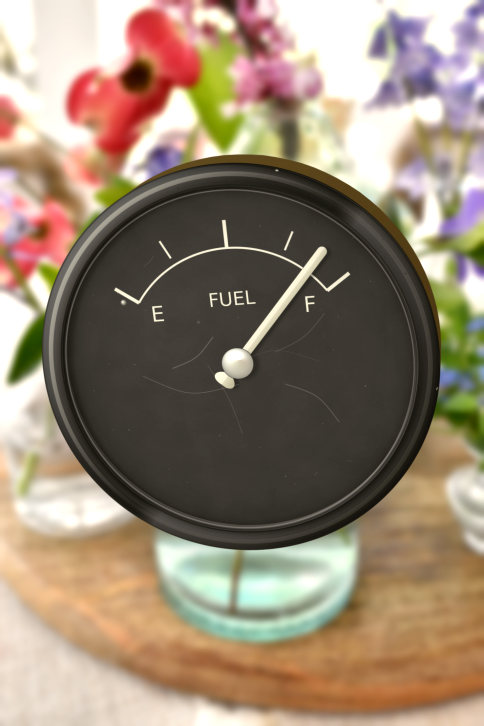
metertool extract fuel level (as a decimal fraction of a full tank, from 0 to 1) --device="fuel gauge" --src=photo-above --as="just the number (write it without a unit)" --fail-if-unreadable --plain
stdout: 0.875
